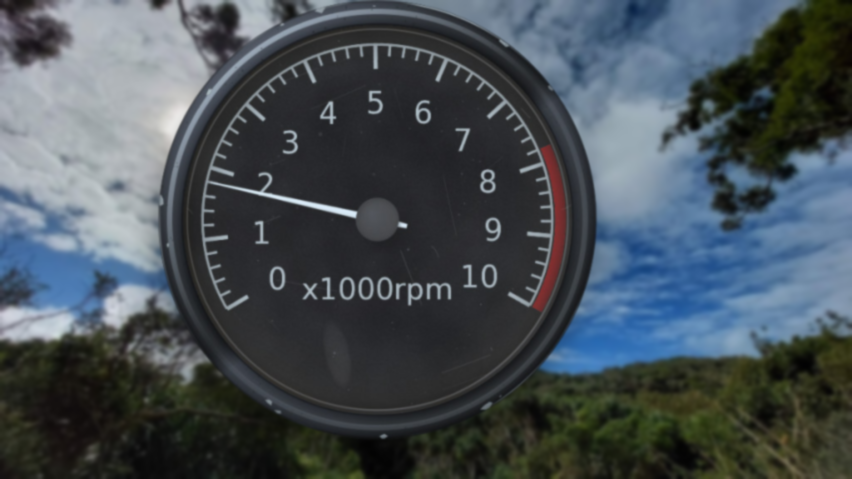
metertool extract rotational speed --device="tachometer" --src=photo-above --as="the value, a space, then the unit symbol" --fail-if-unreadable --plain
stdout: 1800 rpm
